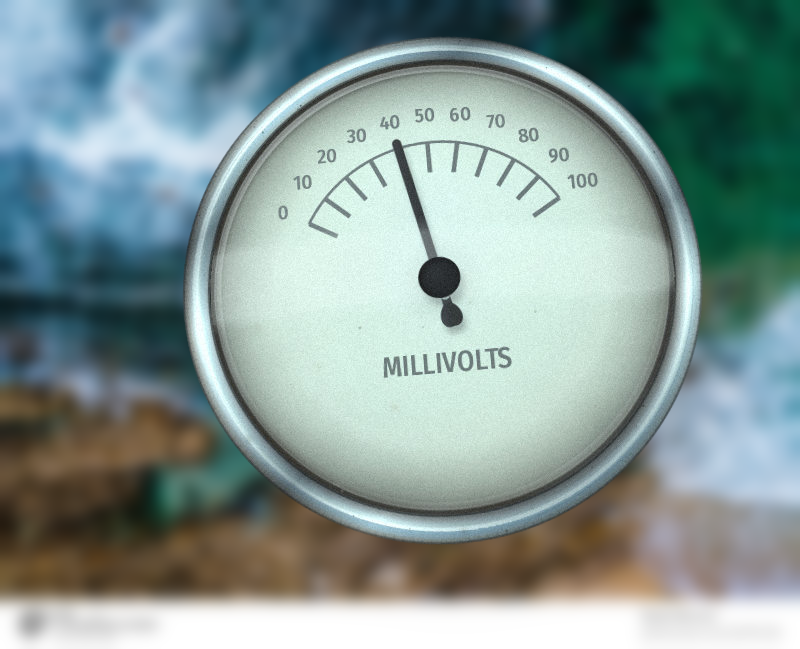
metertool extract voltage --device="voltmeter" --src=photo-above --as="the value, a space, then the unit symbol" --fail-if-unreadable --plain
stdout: 40 mV
